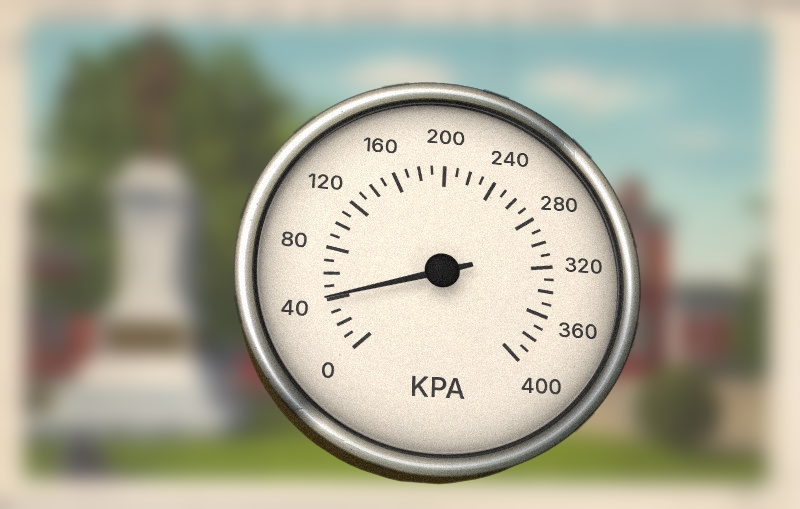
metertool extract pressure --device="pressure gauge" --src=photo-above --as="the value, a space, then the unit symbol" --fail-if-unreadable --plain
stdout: 40 kPa
